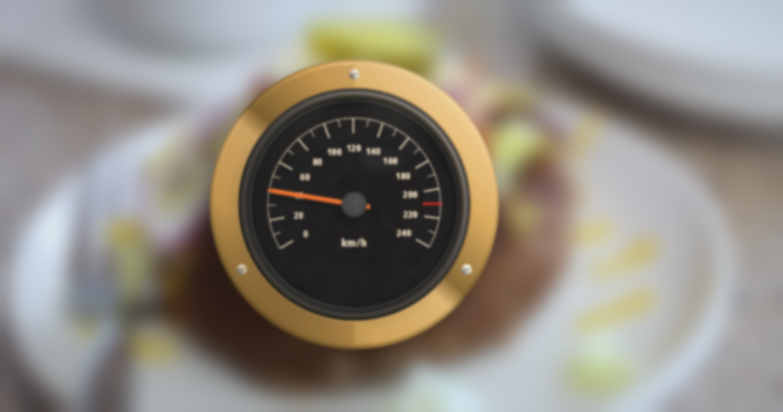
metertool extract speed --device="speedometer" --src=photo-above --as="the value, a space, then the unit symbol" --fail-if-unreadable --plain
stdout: 40 km/h
